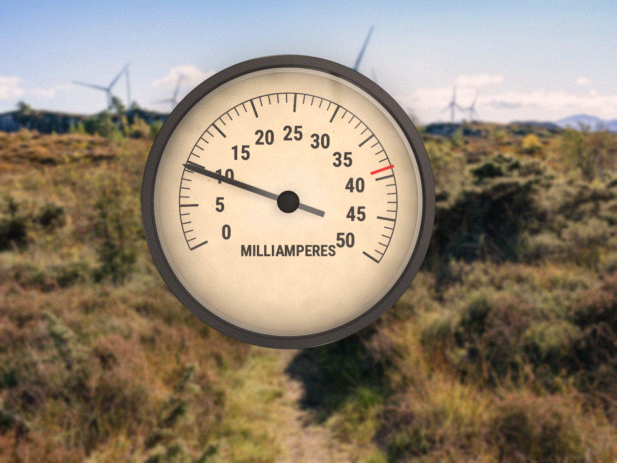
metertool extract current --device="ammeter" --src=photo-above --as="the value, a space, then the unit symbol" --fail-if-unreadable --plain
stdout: 9.5 mA
